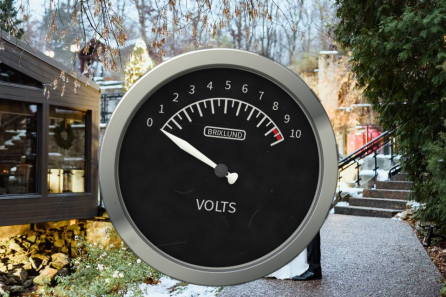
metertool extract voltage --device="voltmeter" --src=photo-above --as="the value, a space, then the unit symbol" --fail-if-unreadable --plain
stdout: 0 V
